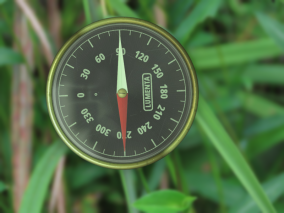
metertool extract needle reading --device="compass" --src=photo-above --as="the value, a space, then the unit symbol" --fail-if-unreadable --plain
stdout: 270 °
